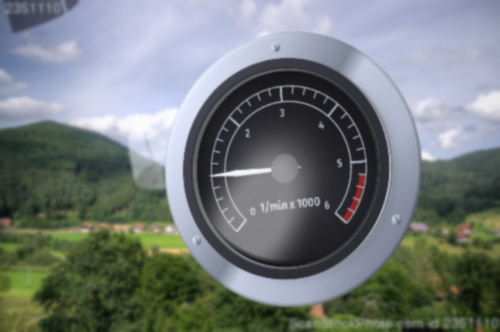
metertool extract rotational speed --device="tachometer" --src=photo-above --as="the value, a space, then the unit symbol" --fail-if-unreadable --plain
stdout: 1000 rpm
